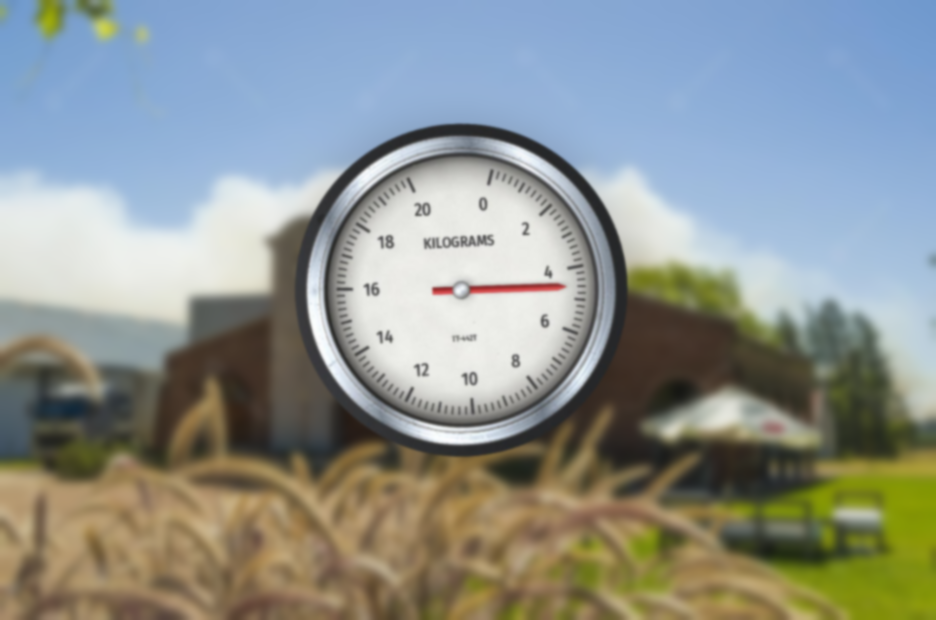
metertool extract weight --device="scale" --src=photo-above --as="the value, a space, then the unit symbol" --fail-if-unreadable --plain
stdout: 4.6 kg
